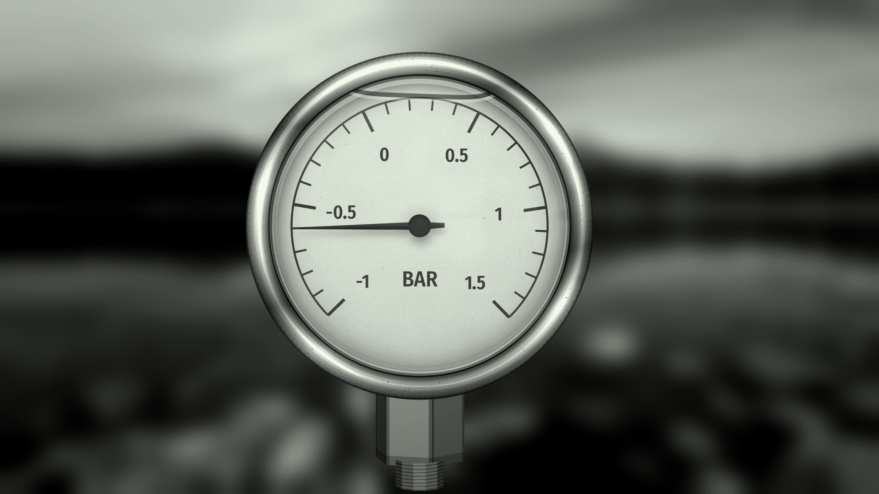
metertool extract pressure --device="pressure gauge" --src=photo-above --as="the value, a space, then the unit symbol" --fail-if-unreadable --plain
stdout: -0.6 bar
